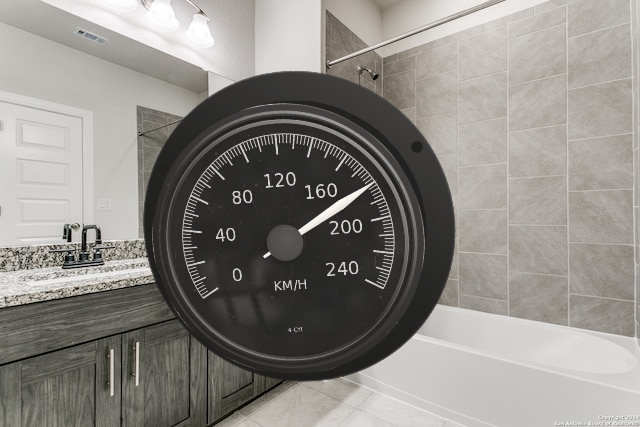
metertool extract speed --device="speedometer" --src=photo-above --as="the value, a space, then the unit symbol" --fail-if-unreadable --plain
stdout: 180 km/h
